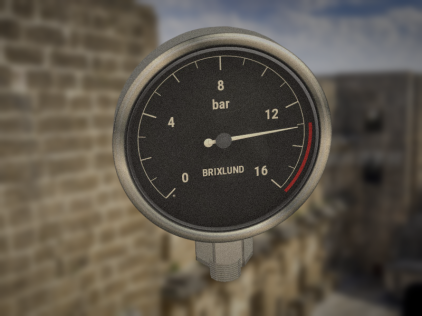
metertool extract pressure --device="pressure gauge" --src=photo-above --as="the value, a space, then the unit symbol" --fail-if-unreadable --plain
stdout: 13 bar
